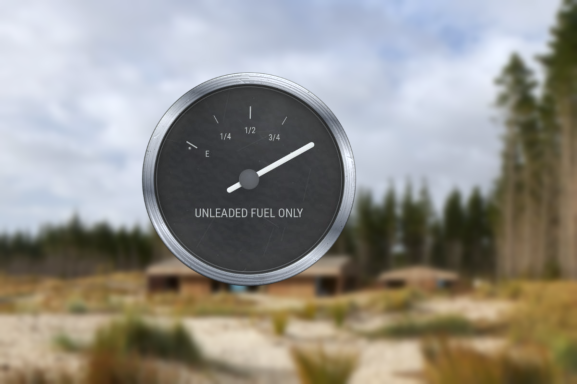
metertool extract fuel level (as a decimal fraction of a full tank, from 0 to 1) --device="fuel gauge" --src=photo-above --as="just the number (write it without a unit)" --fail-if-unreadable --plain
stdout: 1
